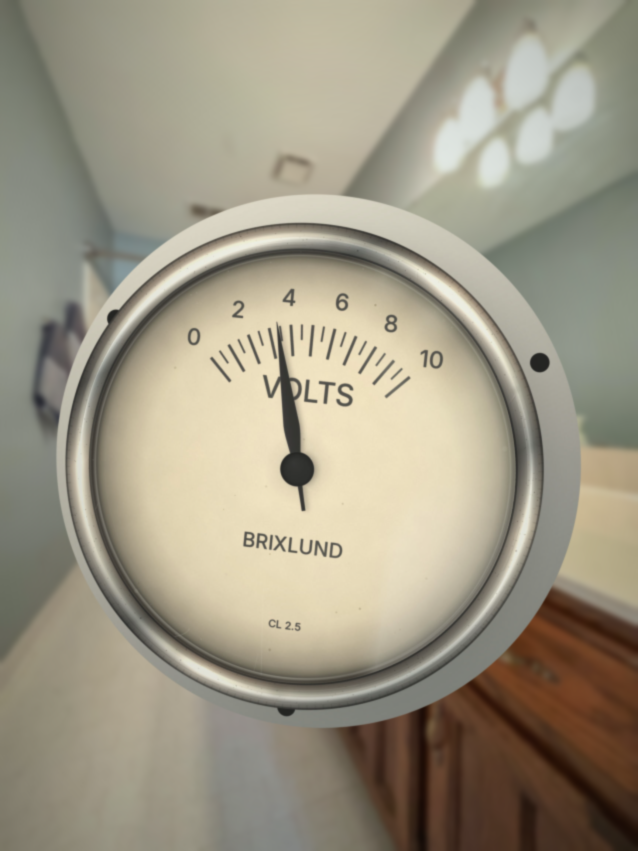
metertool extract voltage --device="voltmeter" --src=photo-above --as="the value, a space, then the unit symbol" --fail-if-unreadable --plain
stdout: 3.5 V
